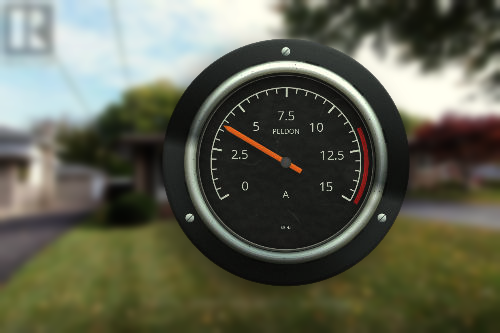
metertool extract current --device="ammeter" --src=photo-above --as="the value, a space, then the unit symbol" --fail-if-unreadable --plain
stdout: 3.75 A
